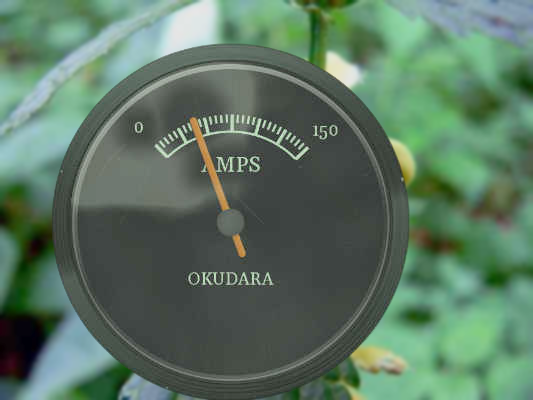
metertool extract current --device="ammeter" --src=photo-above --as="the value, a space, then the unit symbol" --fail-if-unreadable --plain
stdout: 40 A
